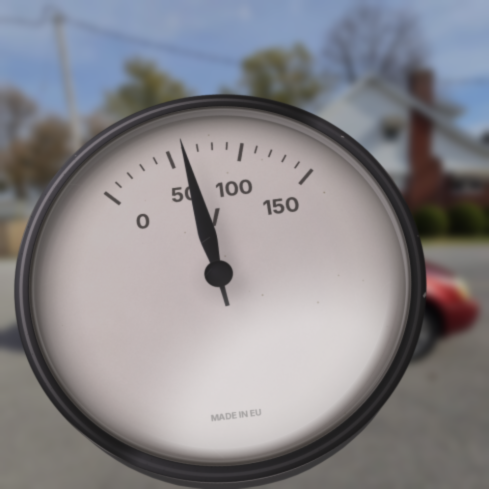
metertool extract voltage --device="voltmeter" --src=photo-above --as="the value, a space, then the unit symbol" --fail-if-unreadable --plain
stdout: 60 V
